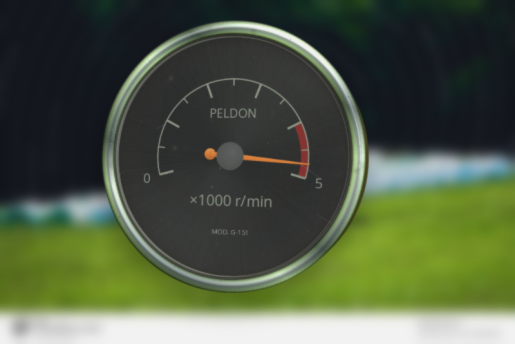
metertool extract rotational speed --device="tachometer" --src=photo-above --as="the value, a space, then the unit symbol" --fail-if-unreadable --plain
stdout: 4750 rpm
